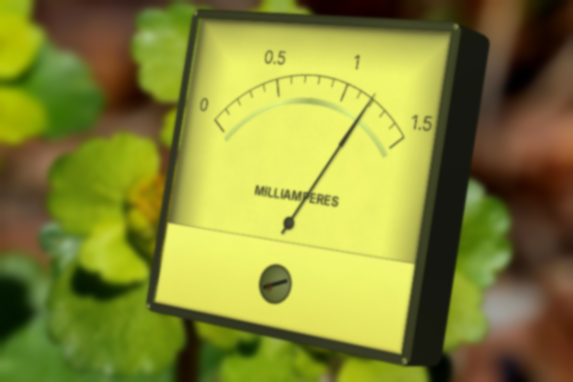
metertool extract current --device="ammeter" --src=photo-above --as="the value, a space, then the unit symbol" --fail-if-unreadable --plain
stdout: 1.2 mA
